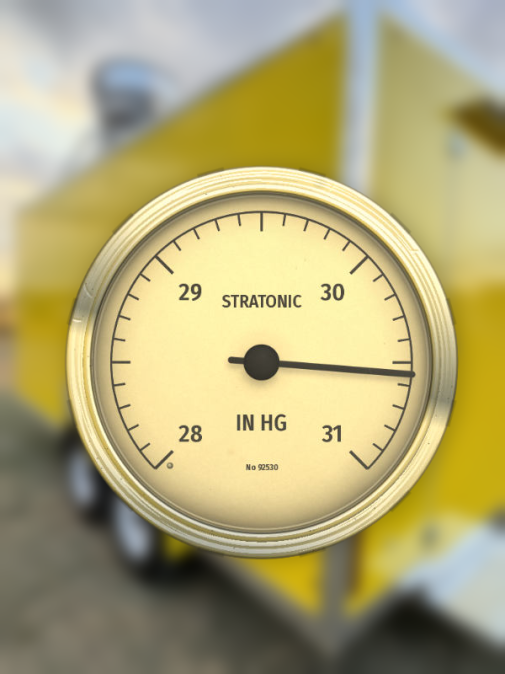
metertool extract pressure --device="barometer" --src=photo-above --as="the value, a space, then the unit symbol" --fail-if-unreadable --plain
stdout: 30.55 inHg
